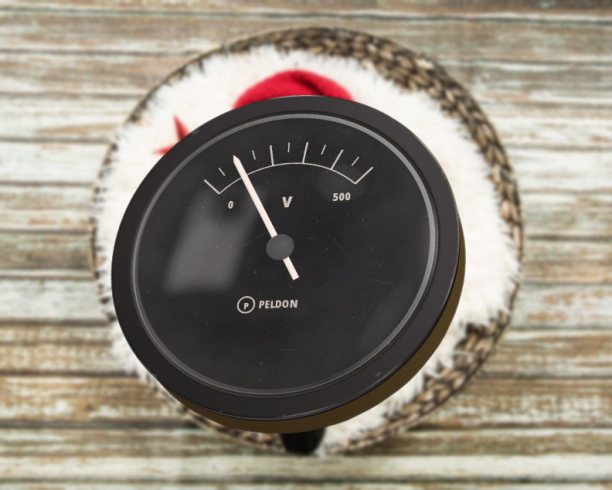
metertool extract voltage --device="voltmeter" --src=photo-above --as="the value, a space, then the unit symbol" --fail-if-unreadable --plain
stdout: 100 V
